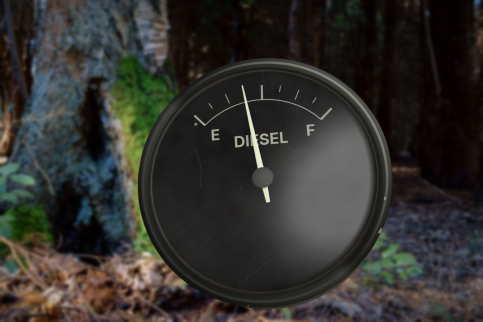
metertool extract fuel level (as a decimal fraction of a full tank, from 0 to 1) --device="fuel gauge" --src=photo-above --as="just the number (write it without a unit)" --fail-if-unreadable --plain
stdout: 0.375
